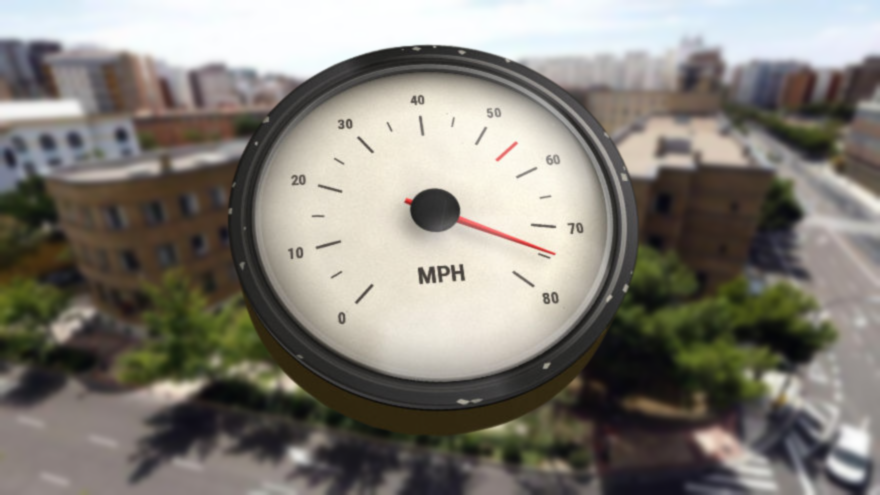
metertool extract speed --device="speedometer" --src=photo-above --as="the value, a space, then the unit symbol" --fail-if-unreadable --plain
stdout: 75 mph
